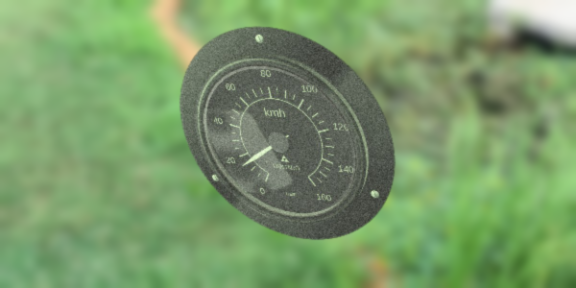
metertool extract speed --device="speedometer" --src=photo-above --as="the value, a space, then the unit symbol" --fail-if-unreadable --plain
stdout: 15 km/h
